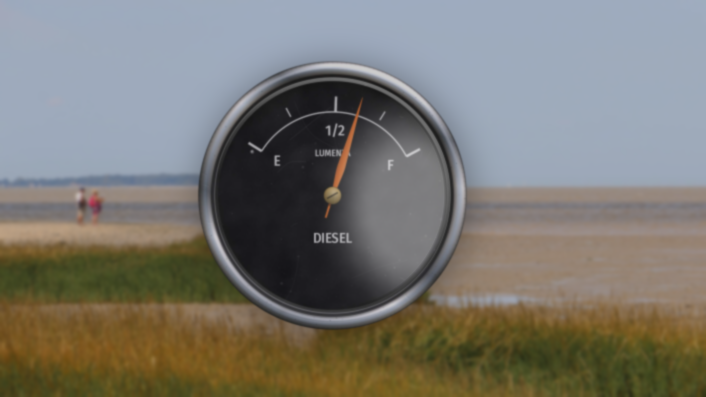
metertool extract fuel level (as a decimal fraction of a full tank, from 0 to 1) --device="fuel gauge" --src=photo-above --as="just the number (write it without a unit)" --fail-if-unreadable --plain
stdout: 0.625
